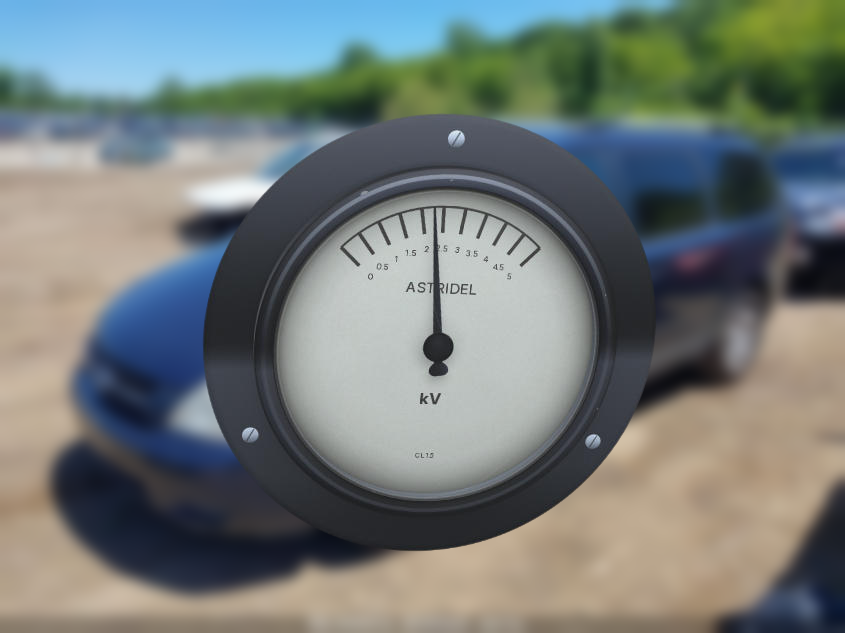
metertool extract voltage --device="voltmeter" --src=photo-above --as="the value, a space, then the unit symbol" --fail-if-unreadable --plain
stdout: 2.25 kV
